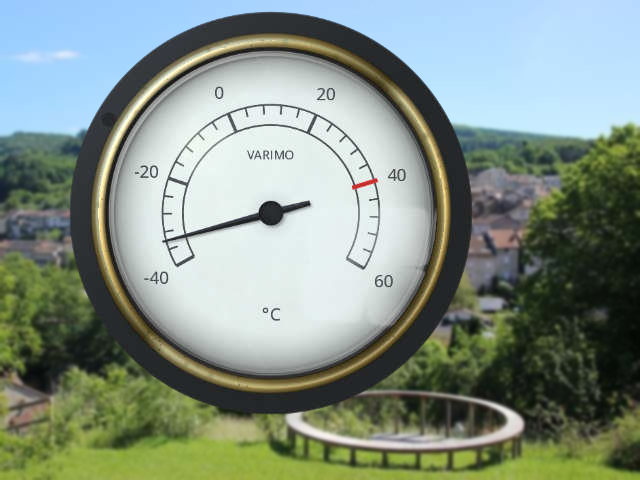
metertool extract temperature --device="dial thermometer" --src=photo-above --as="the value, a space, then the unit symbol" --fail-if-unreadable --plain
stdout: -34 °C
